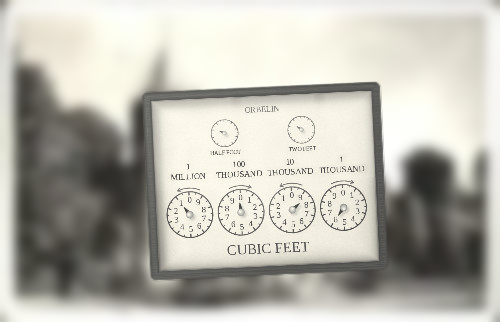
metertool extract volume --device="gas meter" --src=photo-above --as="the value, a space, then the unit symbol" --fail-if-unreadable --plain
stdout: 98600 ft³
